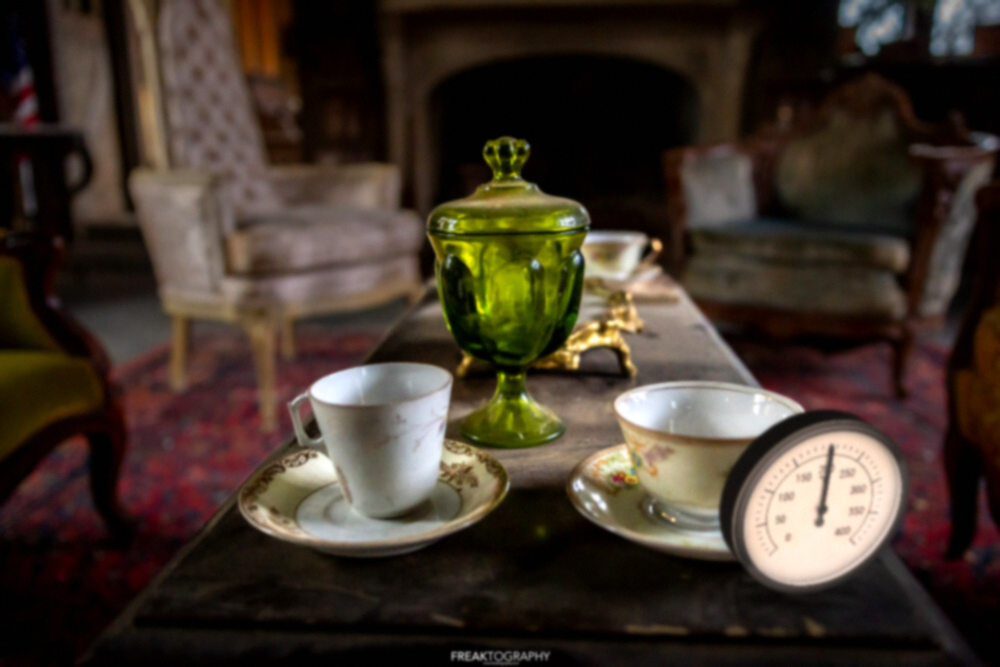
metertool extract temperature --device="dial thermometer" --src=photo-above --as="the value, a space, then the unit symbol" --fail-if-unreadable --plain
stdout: 200 °C
